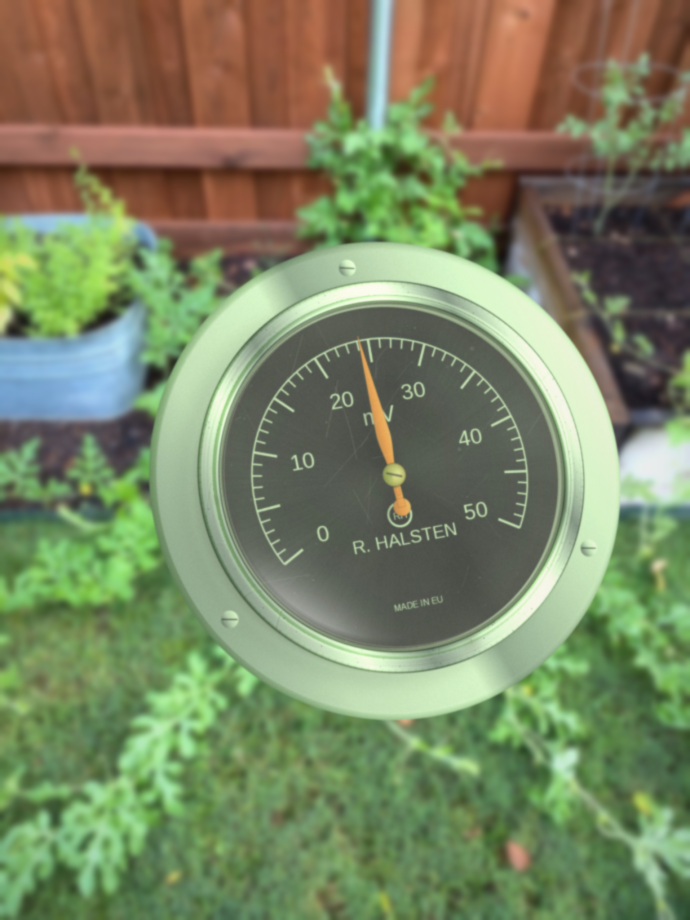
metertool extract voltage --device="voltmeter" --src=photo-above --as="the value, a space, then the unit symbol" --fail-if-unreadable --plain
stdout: 24 mV
